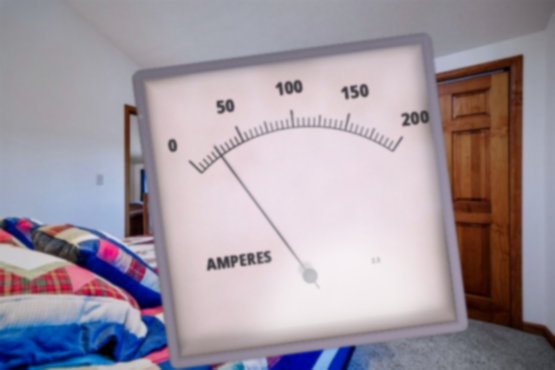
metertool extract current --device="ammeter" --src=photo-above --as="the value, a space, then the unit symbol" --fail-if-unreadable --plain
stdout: 25 A
